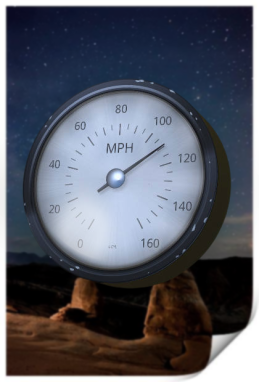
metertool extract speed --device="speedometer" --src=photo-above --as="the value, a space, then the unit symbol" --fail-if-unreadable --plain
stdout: 110 mph
